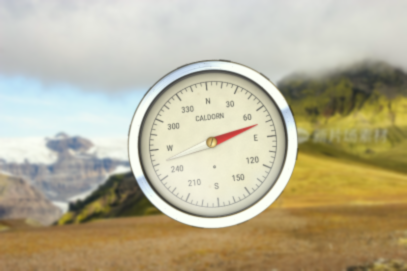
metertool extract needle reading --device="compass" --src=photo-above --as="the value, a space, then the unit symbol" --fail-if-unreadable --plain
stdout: 75 °
